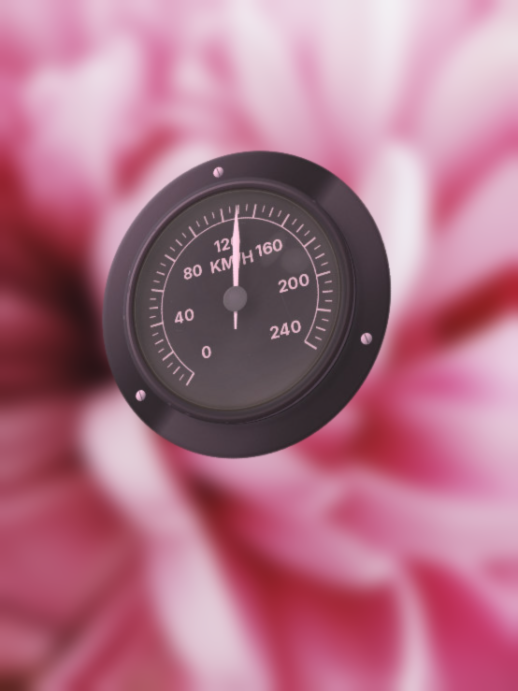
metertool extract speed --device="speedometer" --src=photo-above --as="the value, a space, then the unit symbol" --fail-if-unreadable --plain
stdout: 130 km/h
